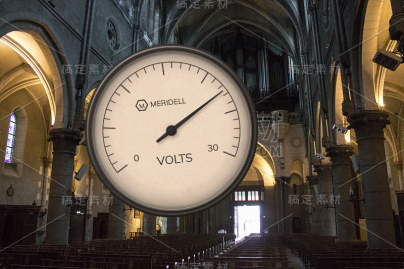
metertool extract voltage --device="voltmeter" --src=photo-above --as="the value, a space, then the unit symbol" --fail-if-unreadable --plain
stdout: 22.5 V
